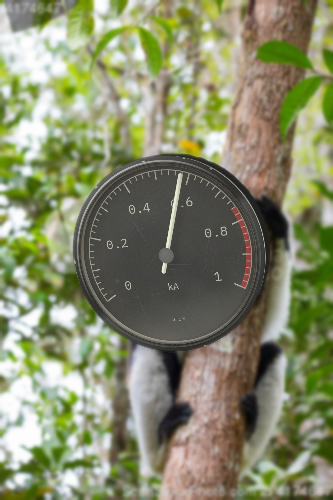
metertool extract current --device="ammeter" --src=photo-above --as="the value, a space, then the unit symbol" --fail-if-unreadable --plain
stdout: 0.58 kA
